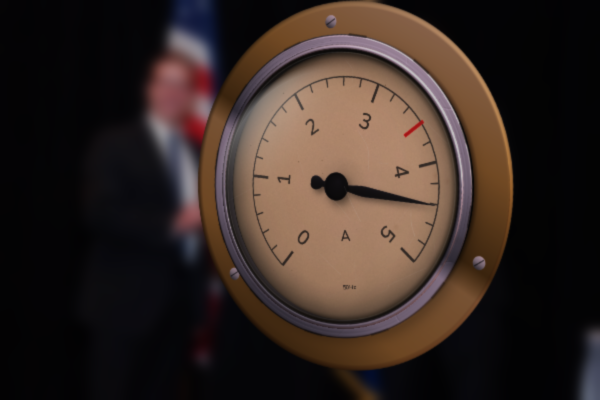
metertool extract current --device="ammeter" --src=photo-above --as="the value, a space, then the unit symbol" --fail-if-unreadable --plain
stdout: 4.4 A
